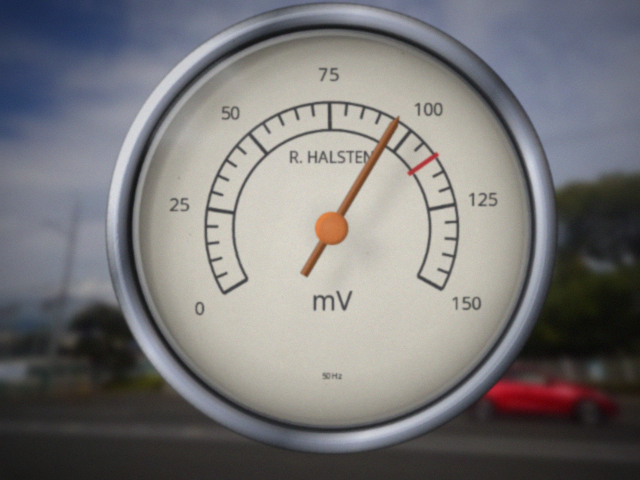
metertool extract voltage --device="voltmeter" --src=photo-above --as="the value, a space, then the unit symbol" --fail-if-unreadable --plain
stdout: 95 mV
